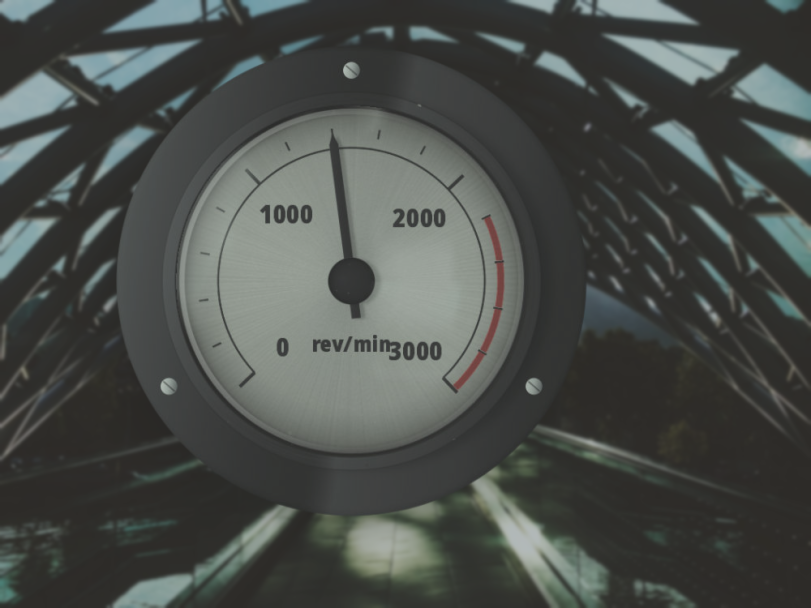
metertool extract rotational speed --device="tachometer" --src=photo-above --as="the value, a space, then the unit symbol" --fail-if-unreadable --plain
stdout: 1400 rpm
